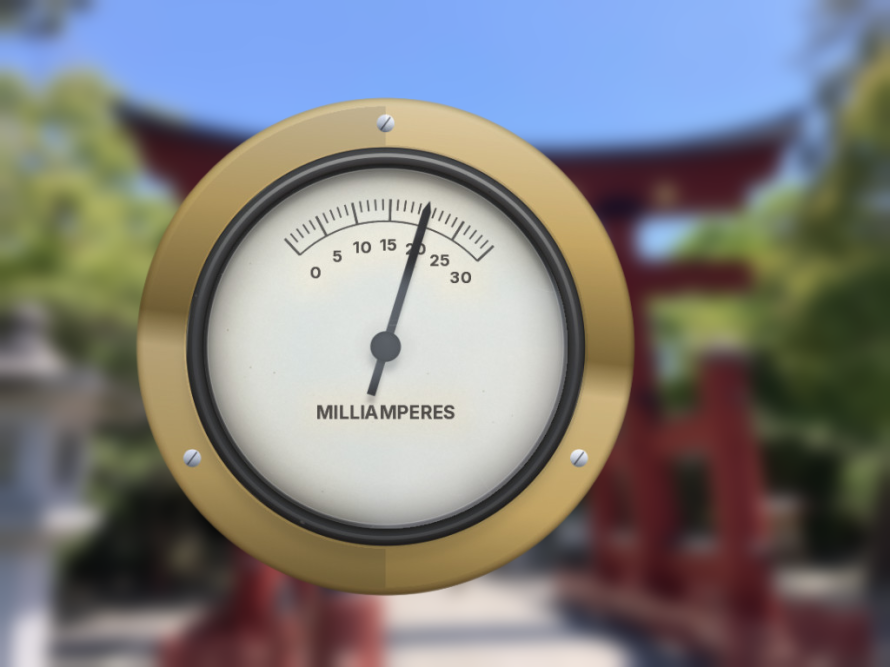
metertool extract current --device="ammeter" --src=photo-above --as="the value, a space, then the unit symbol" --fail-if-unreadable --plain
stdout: 20 mA
